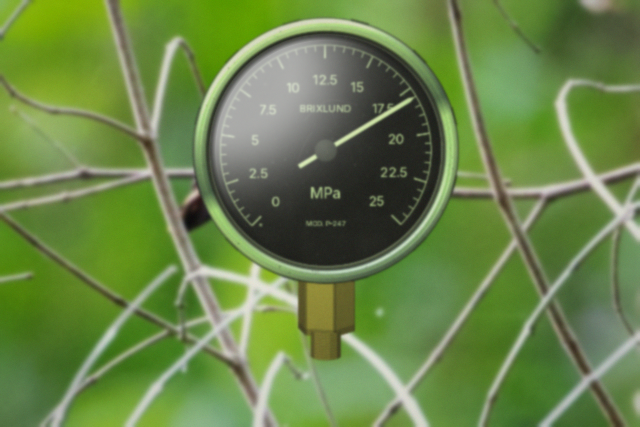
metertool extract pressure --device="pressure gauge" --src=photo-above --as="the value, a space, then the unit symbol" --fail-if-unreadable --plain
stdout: 18 MPa
